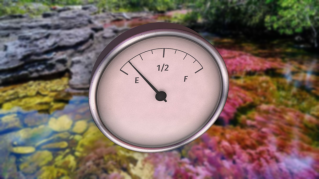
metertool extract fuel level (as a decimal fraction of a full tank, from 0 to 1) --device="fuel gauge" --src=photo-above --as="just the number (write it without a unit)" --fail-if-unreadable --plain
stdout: 0.125
